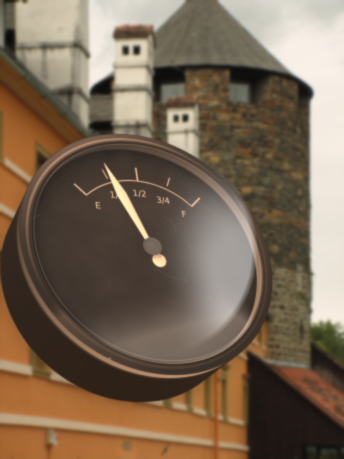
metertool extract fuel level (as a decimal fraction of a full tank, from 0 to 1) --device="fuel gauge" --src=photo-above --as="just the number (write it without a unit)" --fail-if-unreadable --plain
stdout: 0.25
